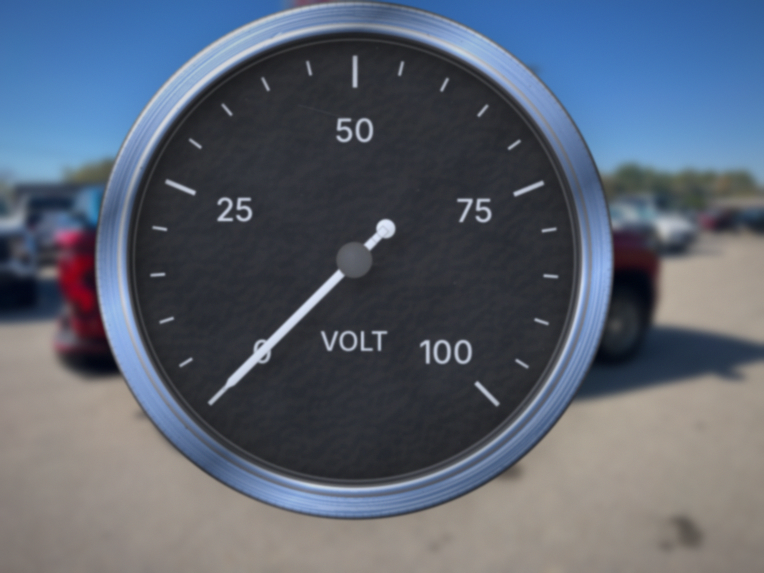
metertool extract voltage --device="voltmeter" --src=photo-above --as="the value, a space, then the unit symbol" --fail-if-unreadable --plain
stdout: 0 V
